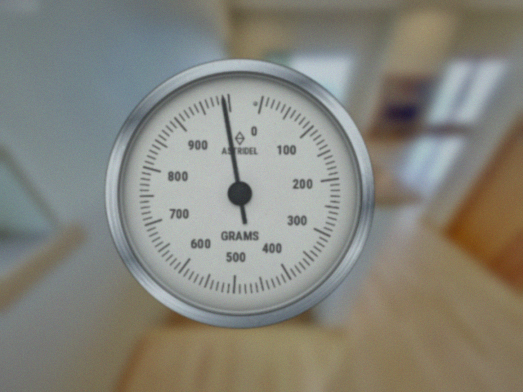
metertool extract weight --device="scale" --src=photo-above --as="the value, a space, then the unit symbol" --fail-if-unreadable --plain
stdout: 990 g
